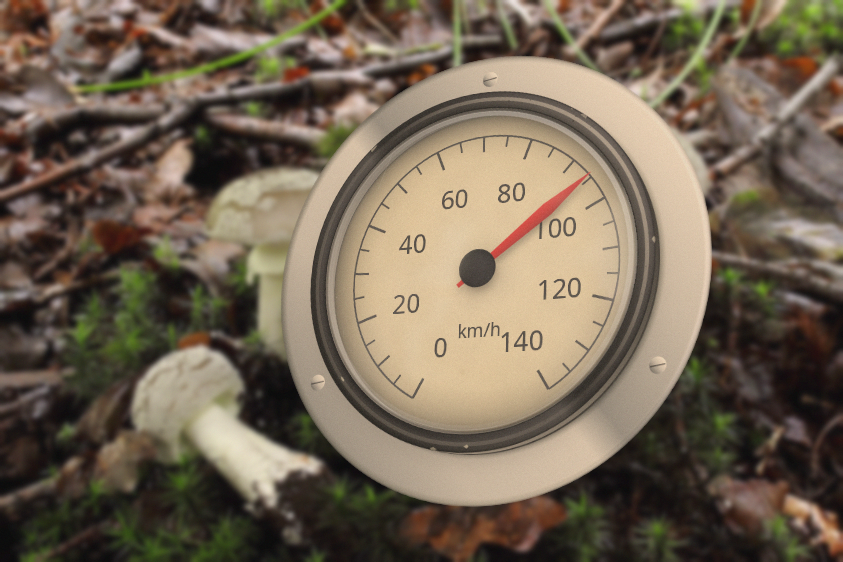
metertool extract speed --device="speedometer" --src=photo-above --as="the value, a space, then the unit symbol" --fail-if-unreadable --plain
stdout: 95 km/h
